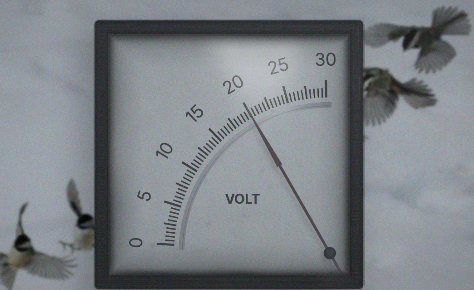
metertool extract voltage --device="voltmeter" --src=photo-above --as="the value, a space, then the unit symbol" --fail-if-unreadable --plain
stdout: 20 V
